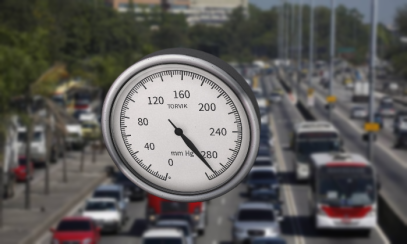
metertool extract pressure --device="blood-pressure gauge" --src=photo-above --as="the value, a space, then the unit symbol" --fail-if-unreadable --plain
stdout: 290 mmHg
